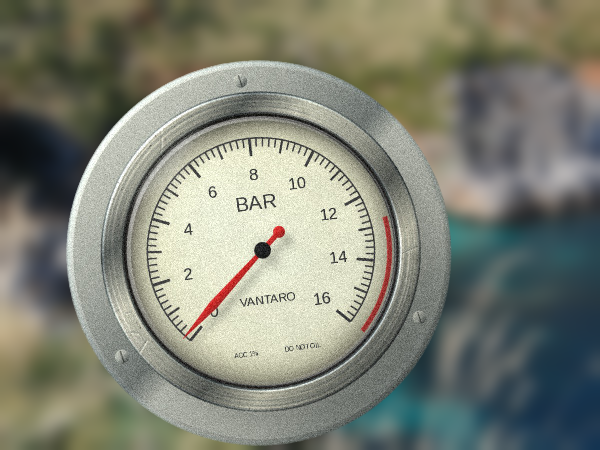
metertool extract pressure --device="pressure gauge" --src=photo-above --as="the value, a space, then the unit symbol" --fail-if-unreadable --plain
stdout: 0.2 bar
